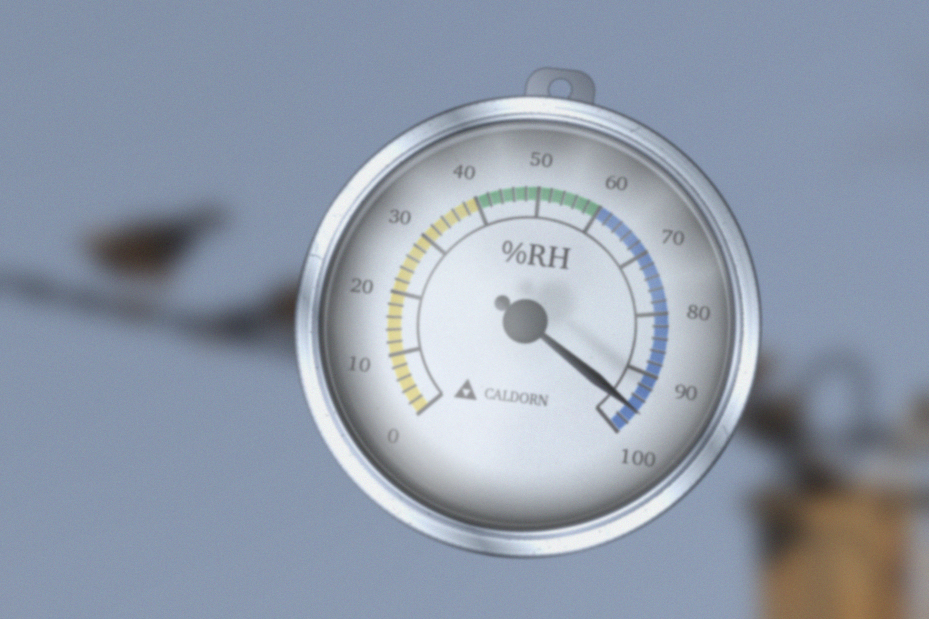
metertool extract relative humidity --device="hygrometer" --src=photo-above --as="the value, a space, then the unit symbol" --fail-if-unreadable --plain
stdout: 96 %
